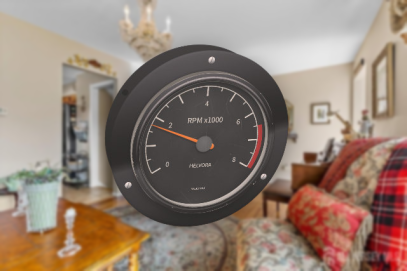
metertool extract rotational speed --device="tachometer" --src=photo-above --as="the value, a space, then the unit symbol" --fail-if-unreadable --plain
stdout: 1750 rpm
